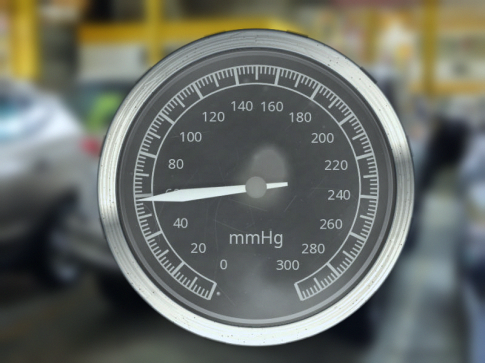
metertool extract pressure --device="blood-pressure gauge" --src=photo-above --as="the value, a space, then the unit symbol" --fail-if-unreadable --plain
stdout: 58 mmHg
